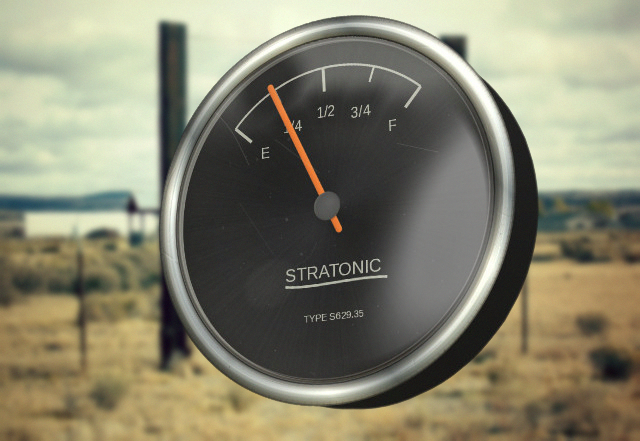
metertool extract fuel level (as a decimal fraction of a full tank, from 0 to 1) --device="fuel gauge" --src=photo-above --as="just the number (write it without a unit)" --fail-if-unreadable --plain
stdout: 0.25
